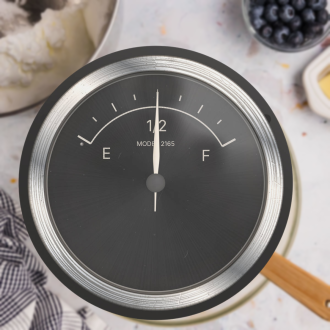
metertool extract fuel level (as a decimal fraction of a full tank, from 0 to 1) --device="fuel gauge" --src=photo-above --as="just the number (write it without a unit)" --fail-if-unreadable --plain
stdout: 0.5
